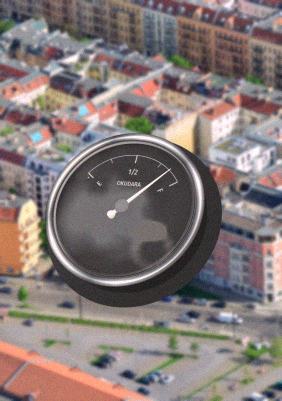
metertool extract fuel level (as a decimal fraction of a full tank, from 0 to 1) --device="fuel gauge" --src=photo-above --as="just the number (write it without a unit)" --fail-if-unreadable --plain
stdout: 0.875
